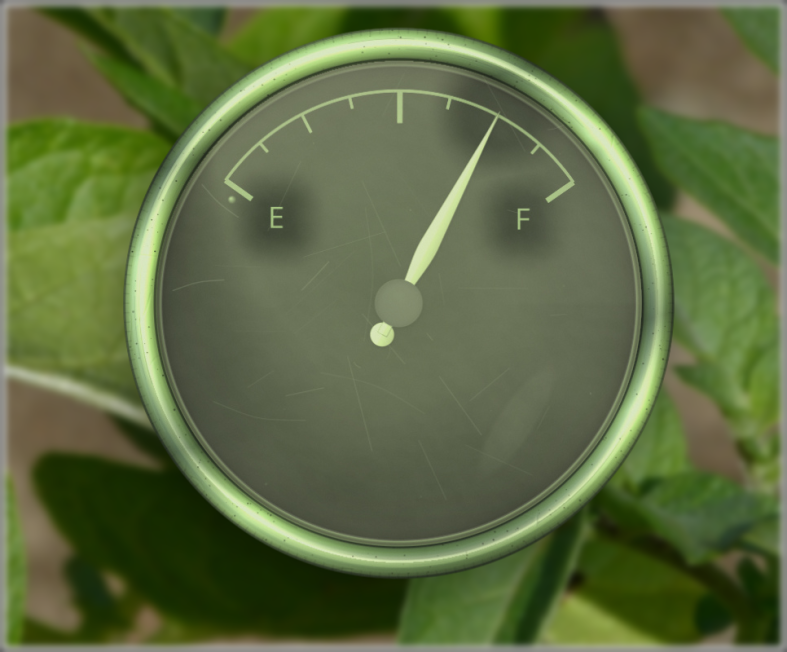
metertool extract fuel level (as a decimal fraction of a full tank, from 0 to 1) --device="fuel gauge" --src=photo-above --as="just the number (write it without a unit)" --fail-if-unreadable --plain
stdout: 0.75
